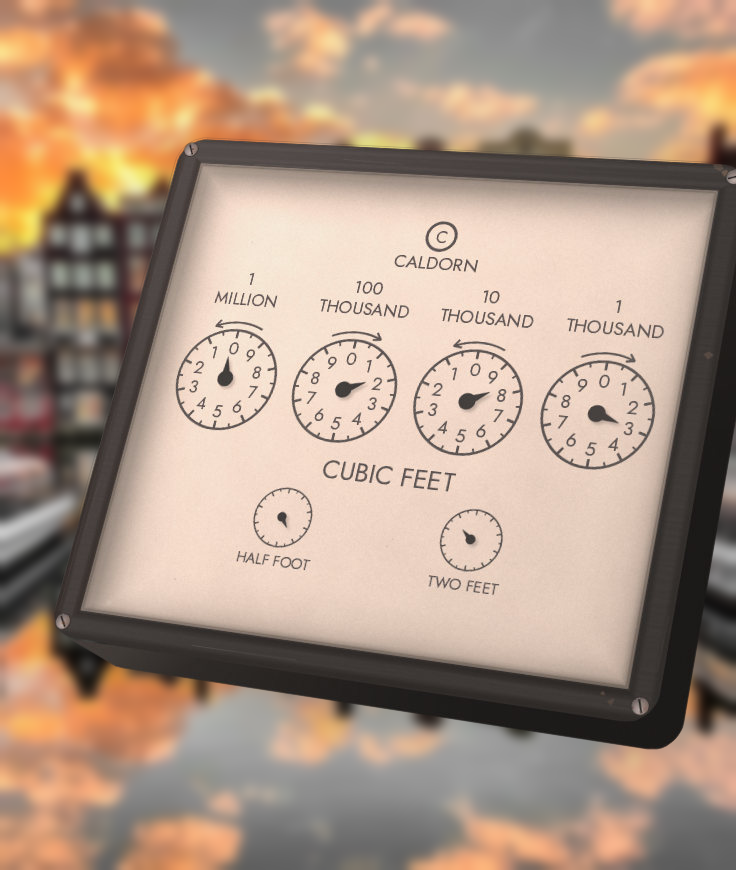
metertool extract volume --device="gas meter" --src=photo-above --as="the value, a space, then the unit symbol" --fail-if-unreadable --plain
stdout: 18300 ft³
